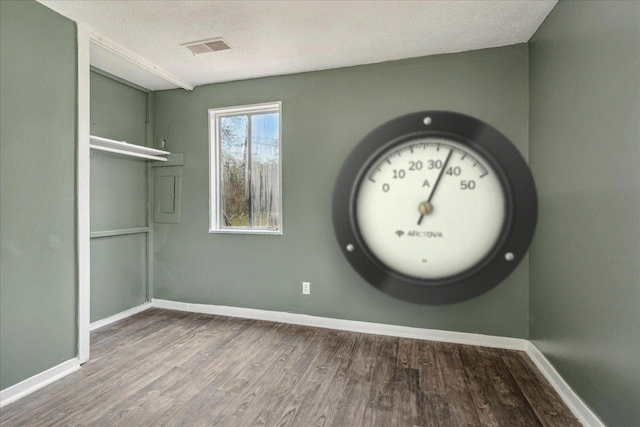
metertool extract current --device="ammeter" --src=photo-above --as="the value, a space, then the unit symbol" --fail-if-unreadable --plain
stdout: 35 A
